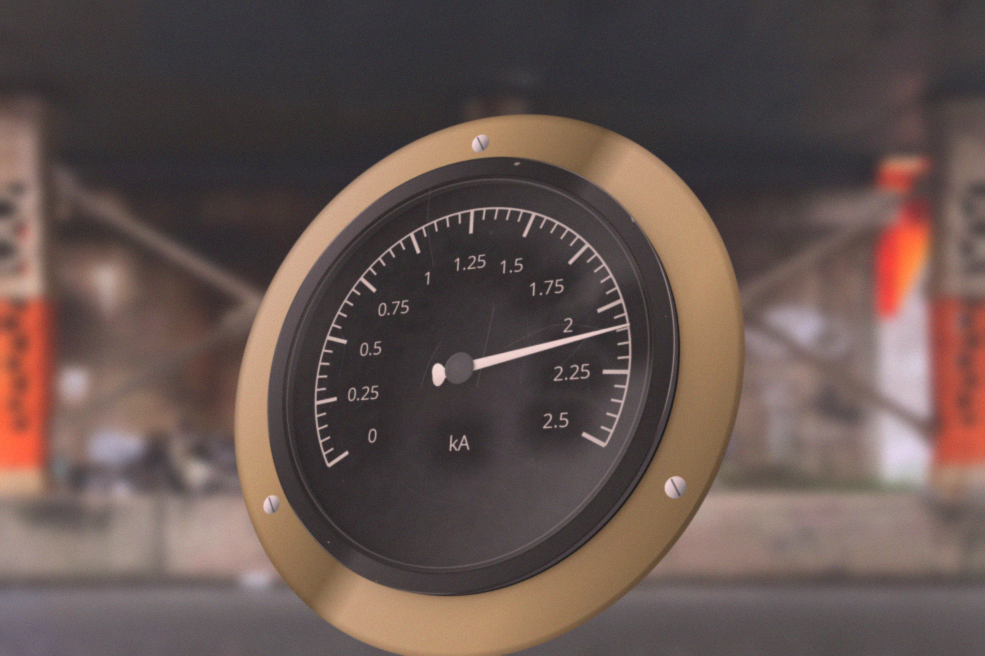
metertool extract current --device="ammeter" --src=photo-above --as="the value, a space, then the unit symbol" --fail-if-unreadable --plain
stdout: 2.1 kA
